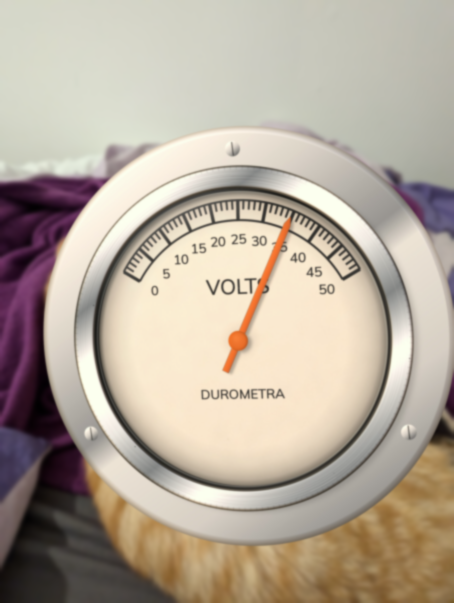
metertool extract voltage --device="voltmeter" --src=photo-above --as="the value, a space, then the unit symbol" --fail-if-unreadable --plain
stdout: 35 V
